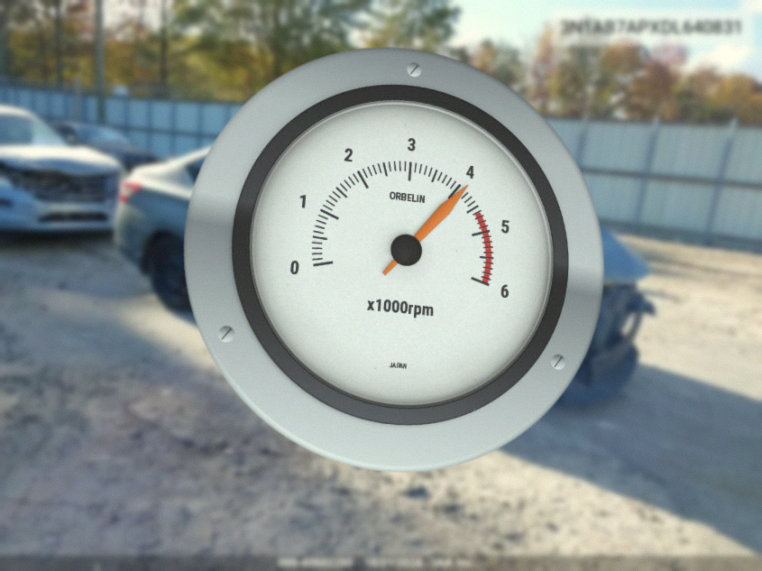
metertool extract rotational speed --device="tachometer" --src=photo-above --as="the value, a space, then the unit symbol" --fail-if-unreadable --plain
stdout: 4100 rpm
